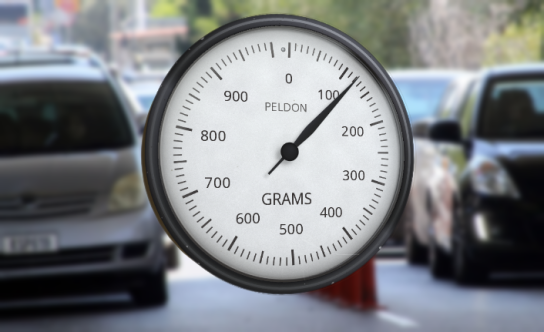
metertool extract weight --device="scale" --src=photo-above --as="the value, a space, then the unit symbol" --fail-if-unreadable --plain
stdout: 120 g
